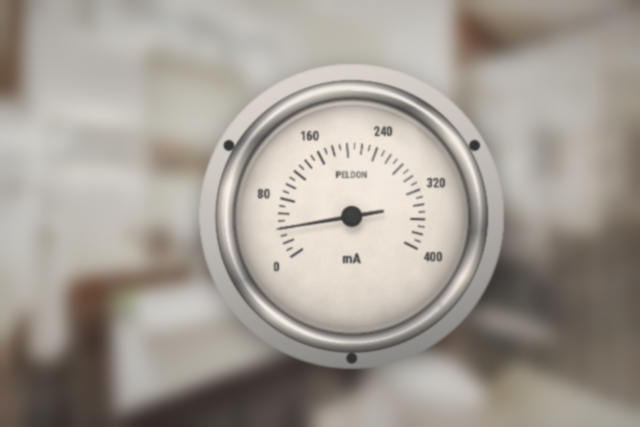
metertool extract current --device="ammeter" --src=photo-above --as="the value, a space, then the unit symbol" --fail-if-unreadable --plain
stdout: 40 mA
